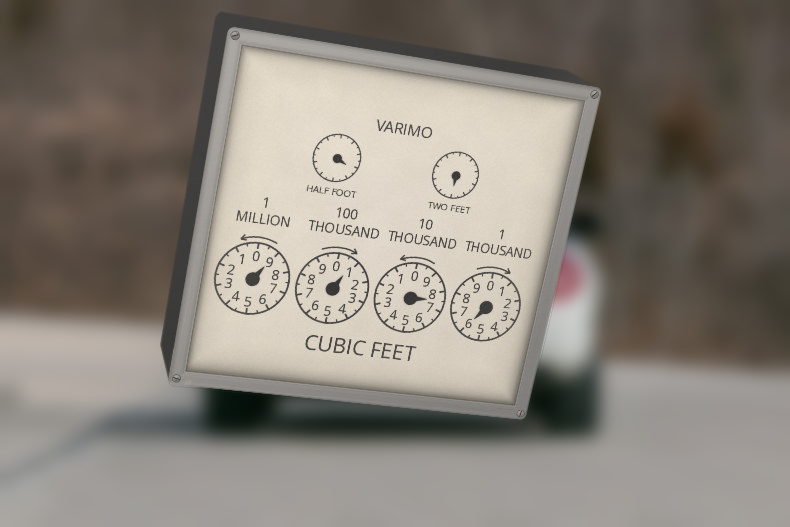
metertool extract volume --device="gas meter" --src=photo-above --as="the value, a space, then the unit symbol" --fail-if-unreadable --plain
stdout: 907600 ft³
